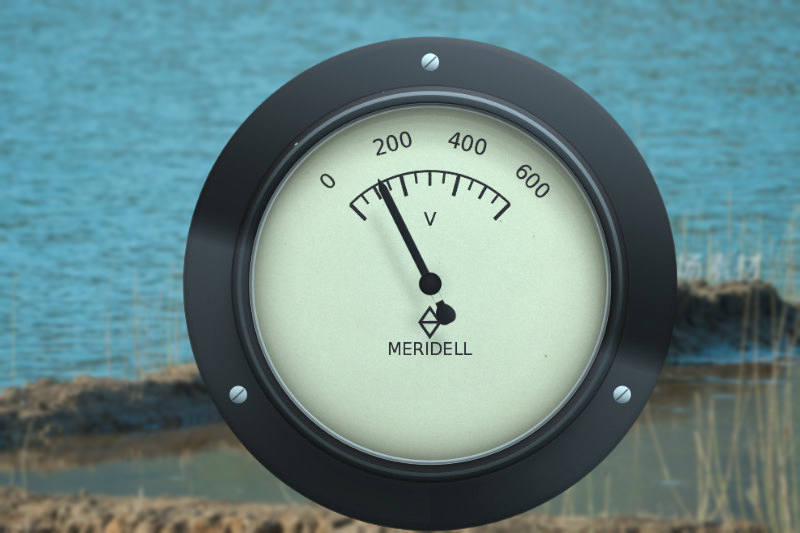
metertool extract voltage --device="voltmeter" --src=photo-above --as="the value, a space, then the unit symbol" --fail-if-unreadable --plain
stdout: 125 V
